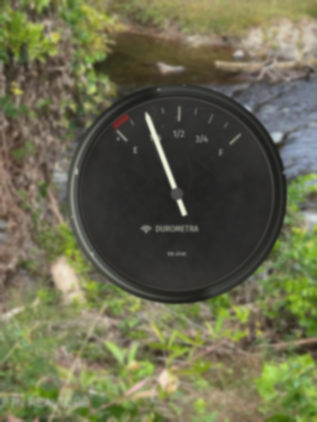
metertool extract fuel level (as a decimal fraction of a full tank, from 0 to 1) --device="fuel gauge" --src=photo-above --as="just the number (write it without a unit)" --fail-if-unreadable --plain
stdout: 0.25
